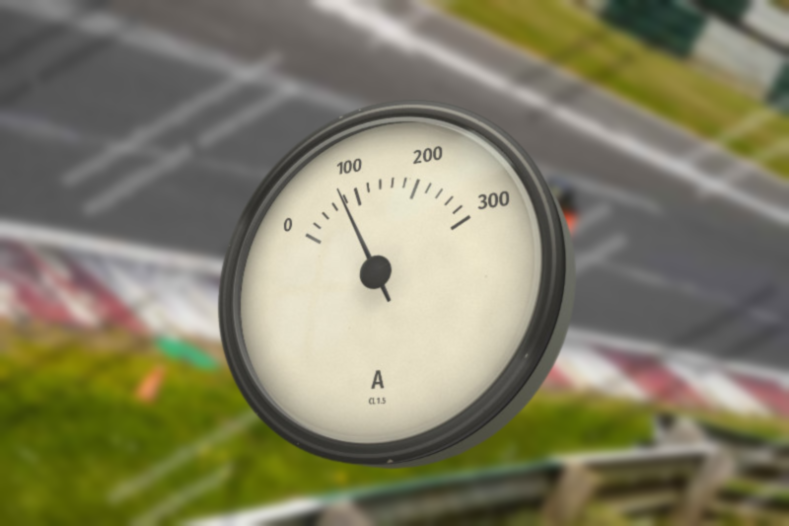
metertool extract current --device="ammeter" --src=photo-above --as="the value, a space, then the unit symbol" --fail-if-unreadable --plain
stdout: 80 A
